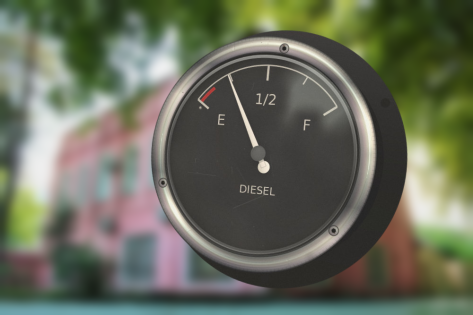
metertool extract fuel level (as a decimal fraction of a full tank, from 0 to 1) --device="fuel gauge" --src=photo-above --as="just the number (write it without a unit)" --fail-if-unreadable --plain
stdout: 0.25
